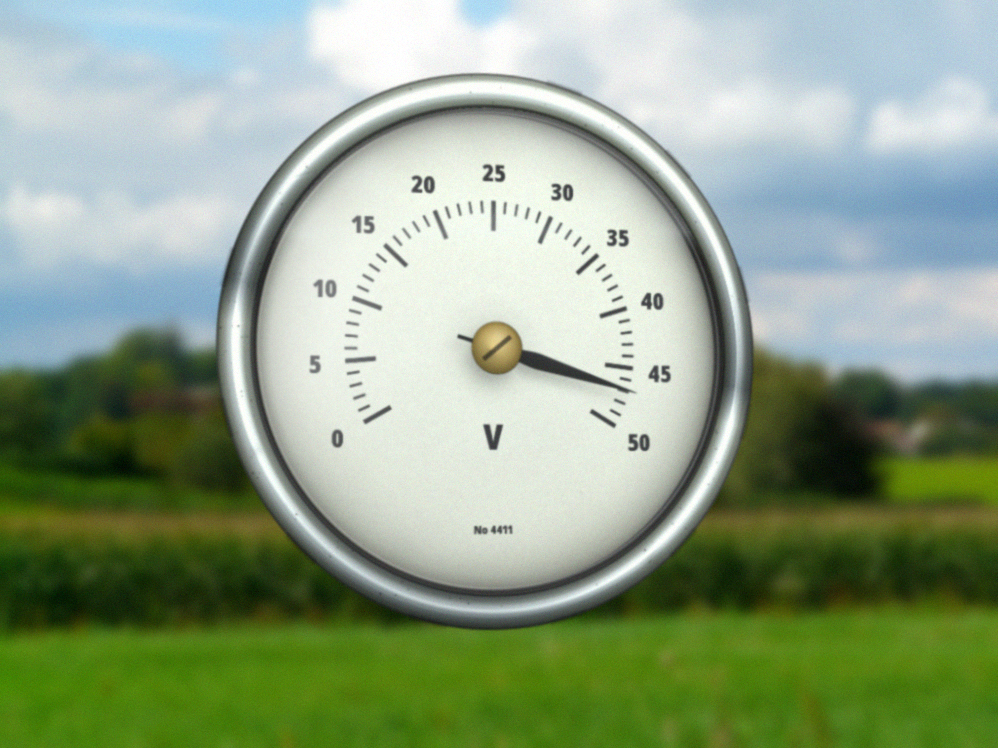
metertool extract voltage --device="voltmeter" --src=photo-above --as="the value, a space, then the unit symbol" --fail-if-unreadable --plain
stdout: 47 V
